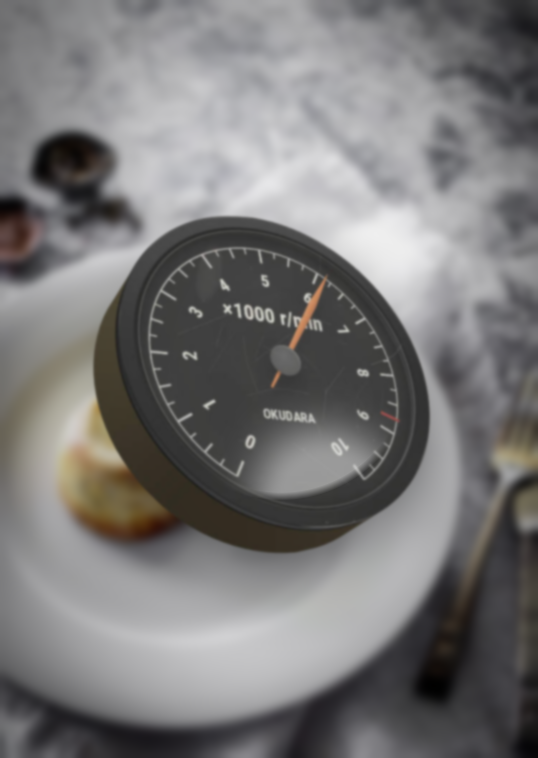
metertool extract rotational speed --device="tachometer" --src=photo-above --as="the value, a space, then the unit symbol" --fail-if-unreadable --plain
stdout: 6125 rpm
